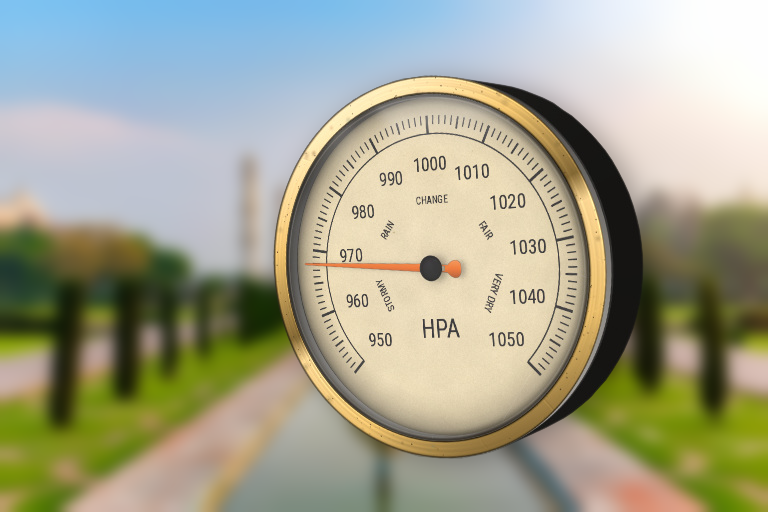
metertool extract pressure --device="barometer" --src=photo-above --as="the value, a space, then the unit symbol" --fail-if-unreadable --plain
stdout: 968 hPa
